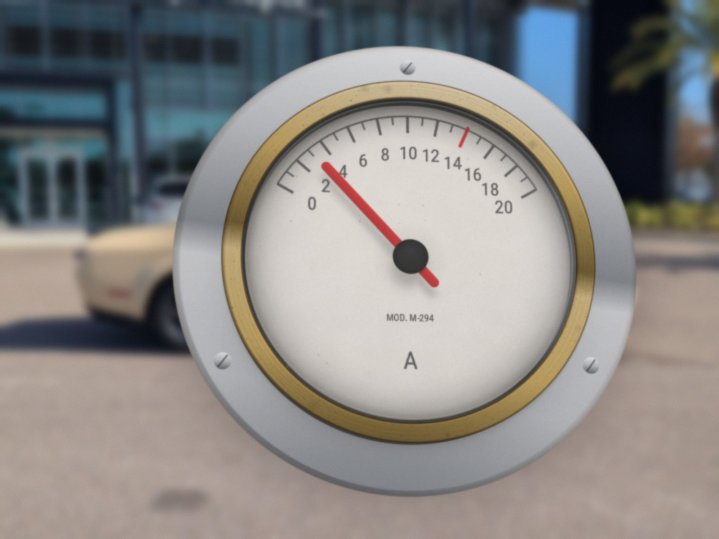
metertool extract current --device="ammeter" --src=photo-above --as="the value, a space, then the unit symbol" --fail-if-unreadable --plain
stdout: 3 A
